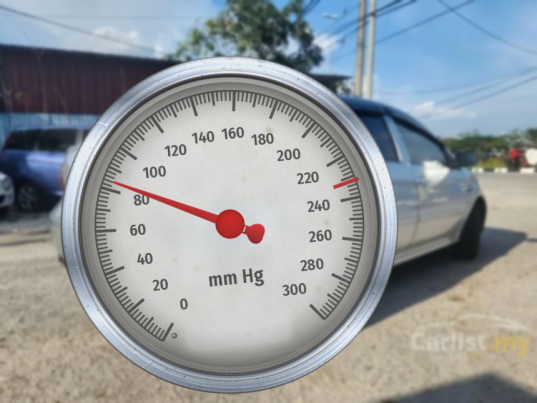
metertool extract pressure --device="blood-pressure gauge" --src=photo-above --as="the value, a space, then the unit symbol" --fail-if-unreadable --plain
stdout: 84 mmHg
